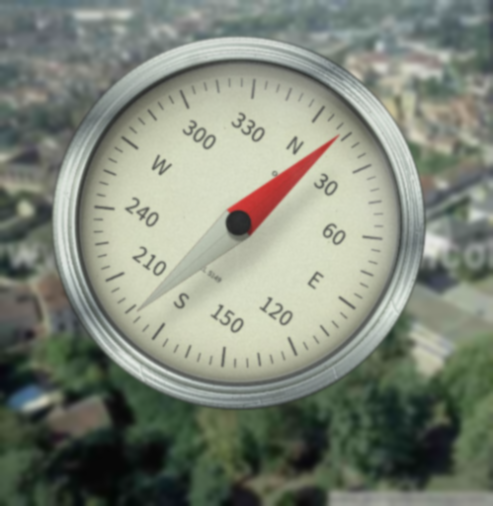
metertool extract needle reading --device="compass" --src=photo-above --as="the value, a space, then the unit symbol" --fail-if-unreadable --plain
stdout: 12.5 °
